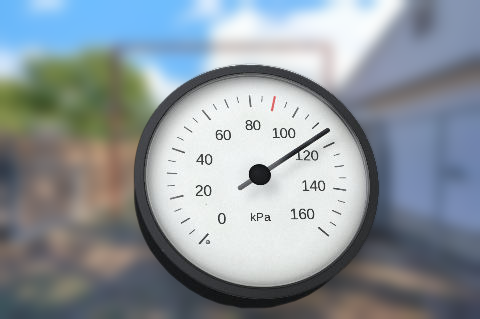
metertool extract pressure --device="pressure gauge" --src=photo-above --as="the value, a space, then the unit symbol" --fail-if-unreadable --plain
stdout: 115 kPa
